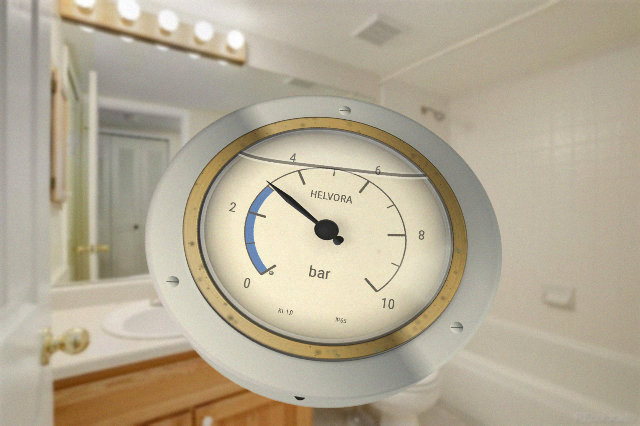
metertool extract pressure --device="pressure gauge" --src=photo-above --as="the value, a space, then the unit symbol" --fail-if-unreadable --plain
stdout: 3 bar
